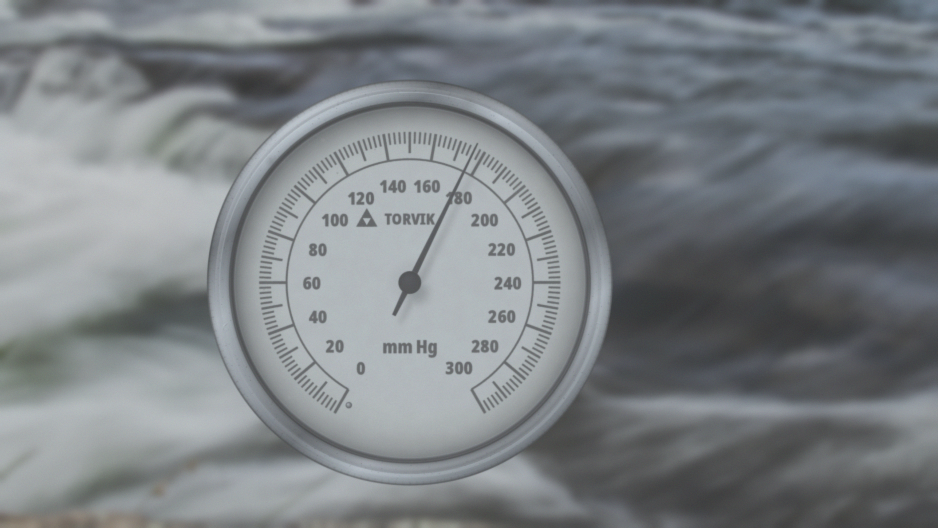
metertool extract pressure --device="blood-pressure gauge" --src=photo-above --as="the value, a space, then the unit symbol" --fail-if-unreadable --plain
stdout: 176 mmHg
